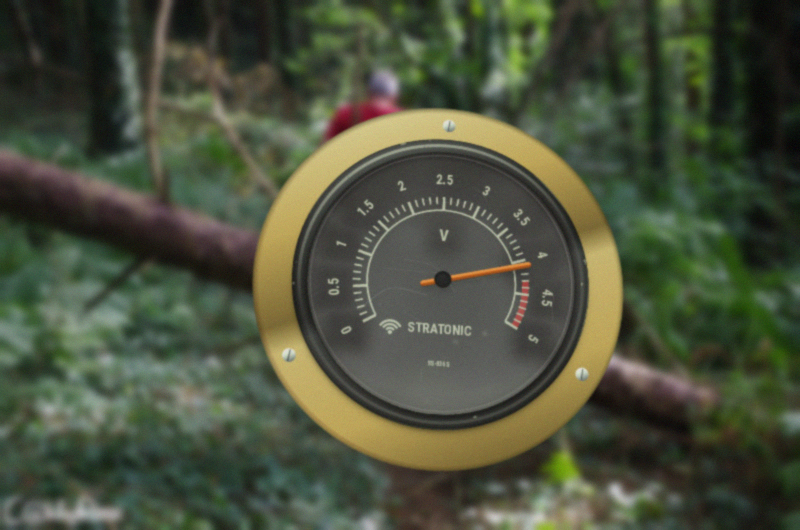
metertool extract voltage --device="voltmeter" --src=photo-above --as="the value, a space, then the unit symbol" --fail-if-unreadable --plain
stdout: 4.1 V
